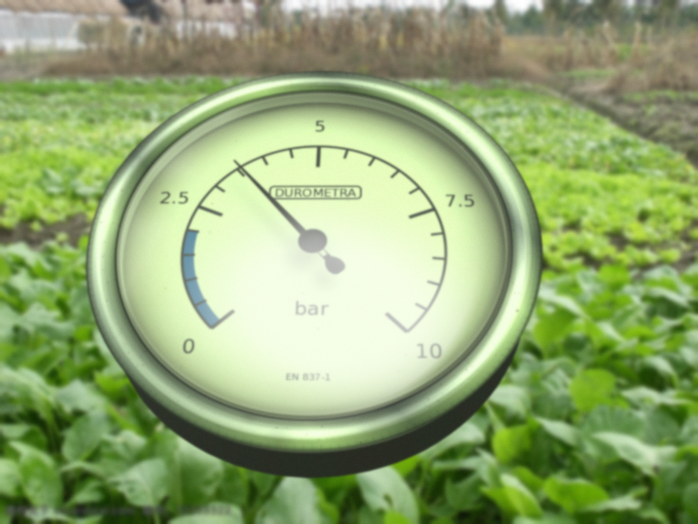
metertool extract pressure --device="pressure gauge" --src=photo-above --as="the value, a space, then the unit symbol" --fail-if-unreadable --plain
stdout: 3.5 bar
